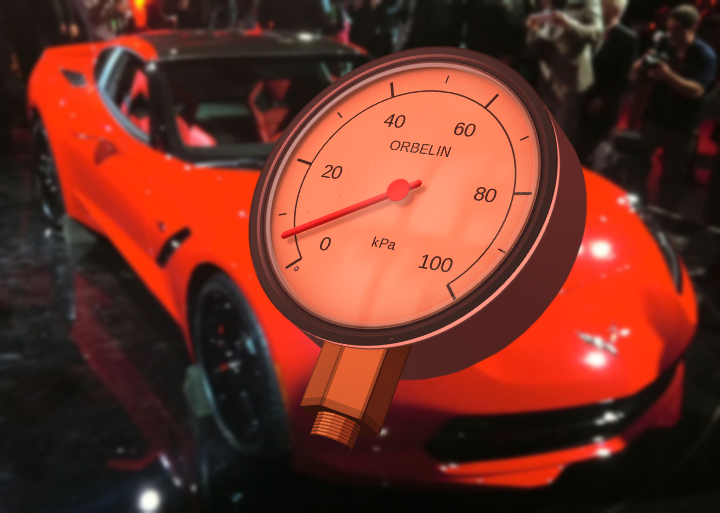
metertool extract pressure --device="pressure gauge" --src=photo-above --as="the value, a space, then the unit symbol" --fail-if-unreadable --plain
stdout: 5 kPa
